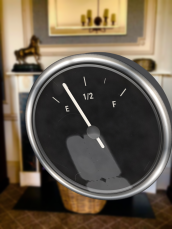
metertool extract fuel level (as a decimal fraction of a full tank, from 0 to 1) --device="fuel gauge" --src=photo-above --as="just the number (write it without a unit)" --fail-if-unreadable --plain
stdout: 0.25
